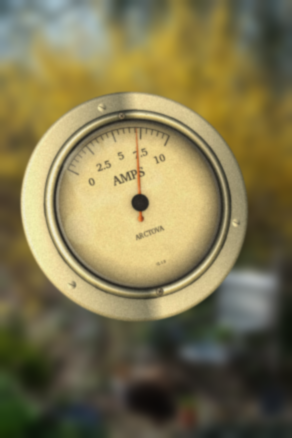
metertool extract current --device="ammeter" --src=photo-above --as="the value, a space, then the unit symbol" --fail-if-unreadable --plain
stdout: 7 A
